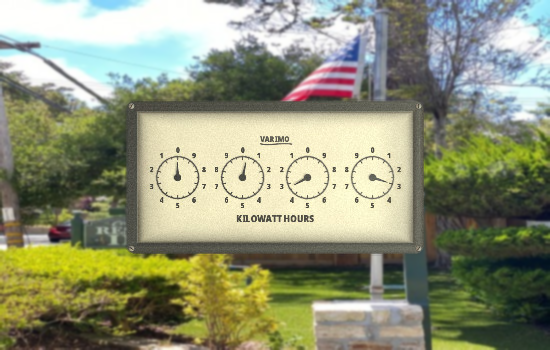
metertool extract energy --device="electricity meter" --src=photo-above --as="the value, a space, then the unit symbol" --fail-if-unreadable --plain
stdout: 33 kWh
